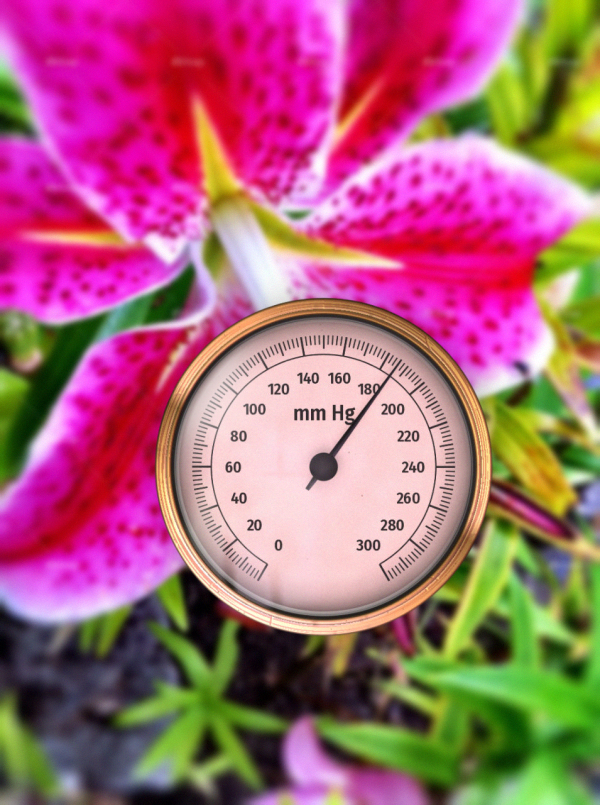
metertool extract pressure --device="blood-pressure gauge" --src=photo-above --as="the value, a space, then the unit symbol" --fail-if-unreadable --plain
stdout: 186 mmHg
